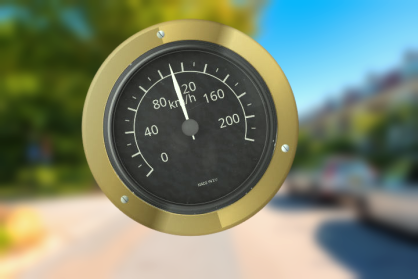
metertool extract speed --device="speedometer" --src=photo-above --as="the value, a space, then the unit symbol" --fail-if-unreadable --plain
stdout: 110 km/h
